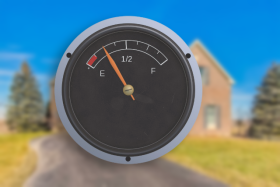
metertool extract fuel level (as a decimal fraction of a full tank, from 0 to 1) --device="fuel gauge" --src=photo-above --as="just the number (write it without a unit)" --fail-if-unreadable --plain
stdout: 0.25
